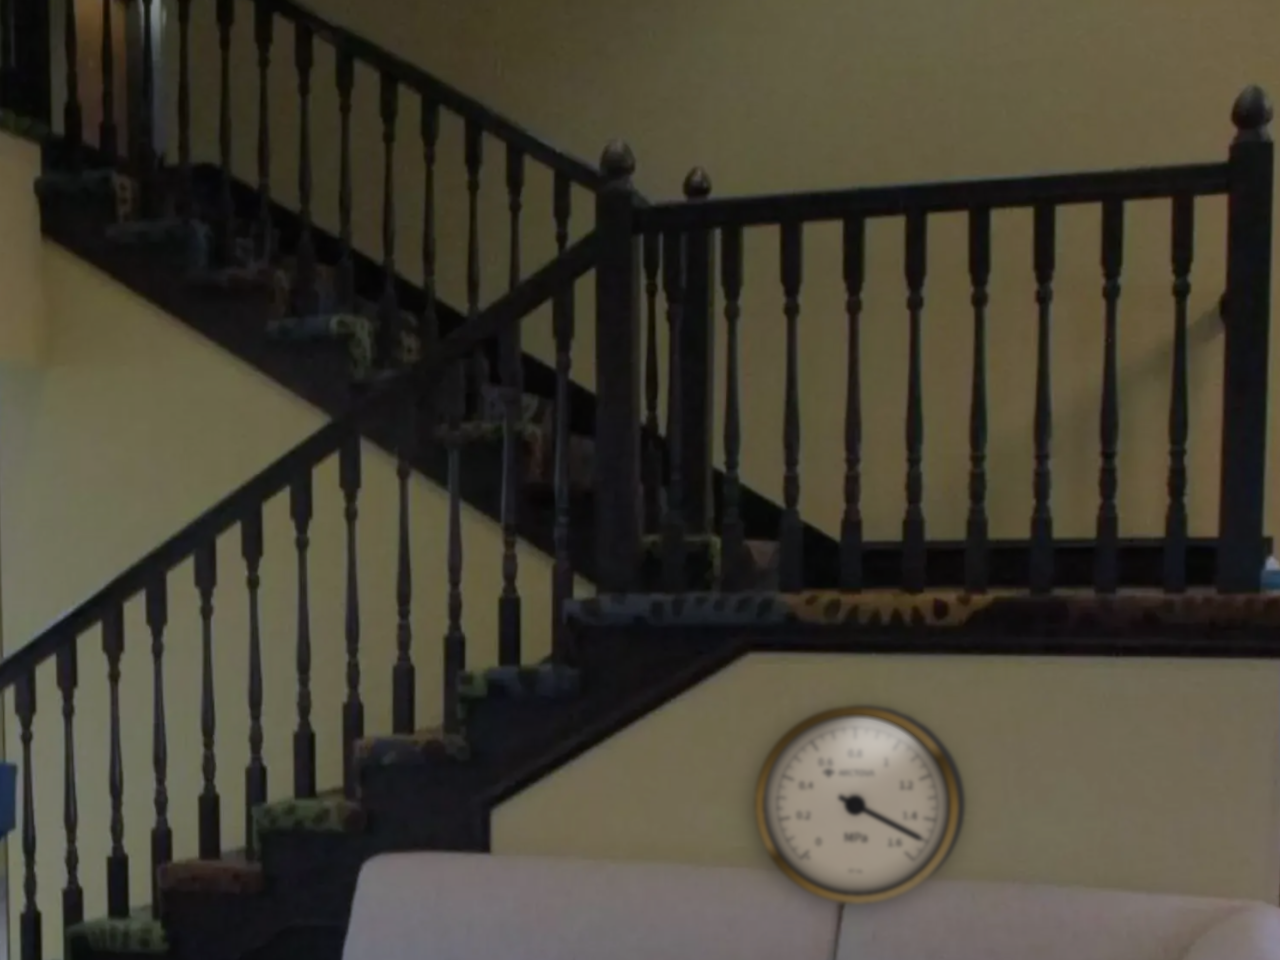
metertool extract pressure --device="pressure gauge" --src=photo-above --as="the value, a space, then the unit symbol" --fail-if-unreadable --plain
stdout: 1.5 MPa
